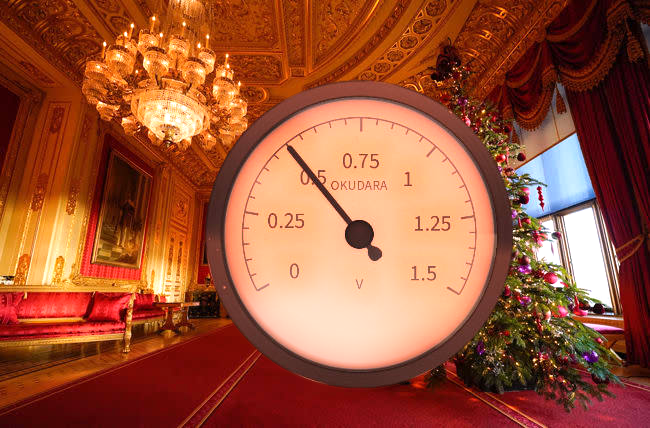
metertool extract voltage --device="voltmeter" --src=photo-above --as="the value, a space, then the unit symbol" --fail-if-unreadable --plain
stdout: 0.5 V
